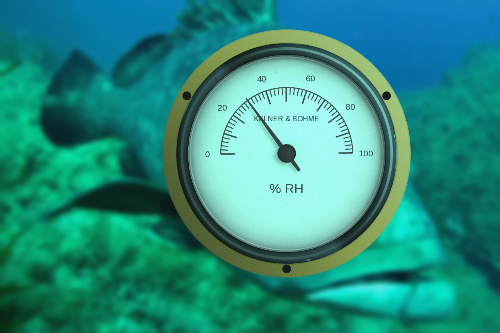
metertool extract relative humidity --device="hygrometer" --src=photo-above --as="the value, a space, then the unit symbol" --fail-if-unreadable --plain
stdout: 30 %
